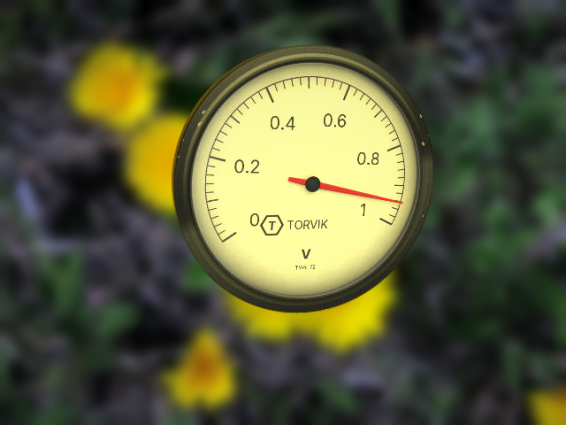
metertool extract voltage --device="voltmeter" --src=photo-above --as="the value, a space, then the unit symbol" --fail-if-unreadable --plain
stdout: 0.94 V
